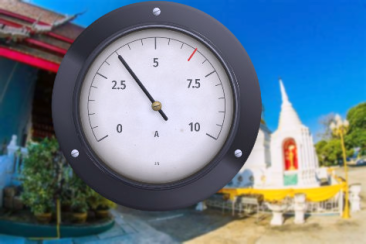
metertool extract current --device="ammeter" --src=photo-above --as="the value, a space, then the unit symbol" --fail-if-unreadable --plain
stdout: 3.5 A
